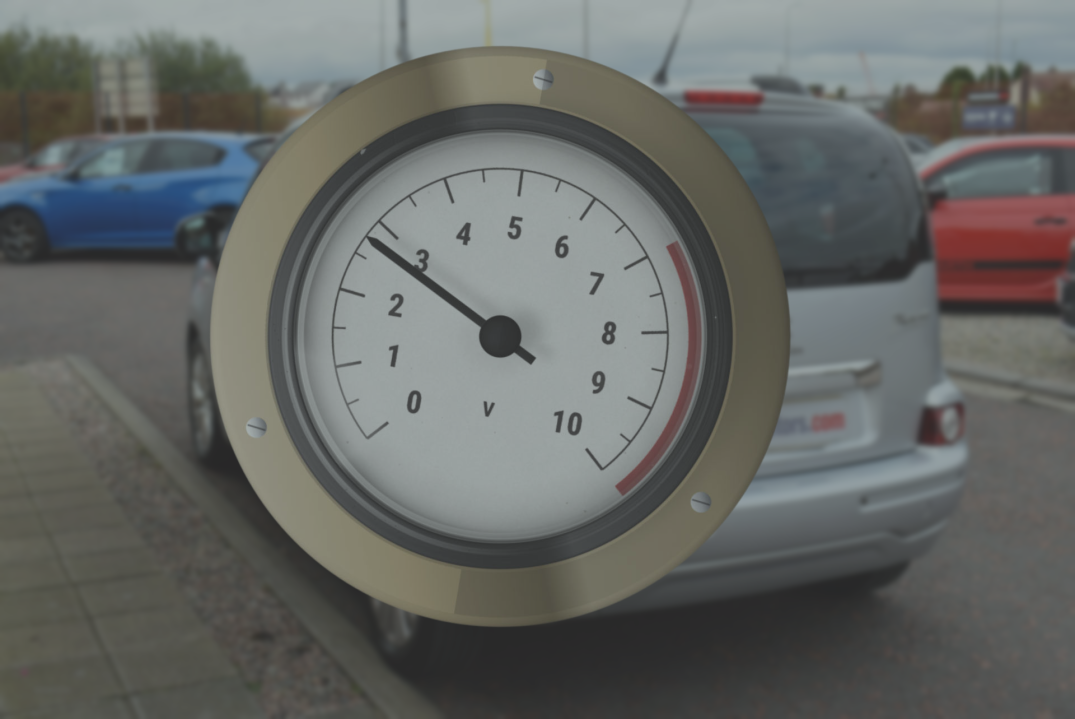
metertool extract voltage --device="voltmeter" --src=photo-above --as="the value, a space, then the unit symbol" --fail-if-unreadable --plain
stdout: 2.75 V
